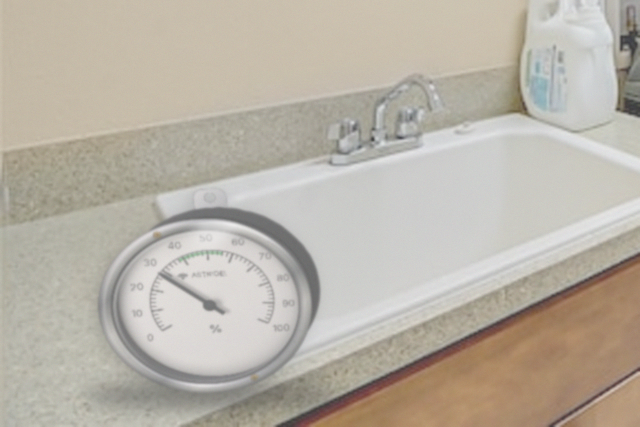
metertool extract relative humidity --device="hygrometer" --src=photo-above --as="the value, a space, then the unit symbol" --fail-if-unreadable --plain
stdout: 30 %
